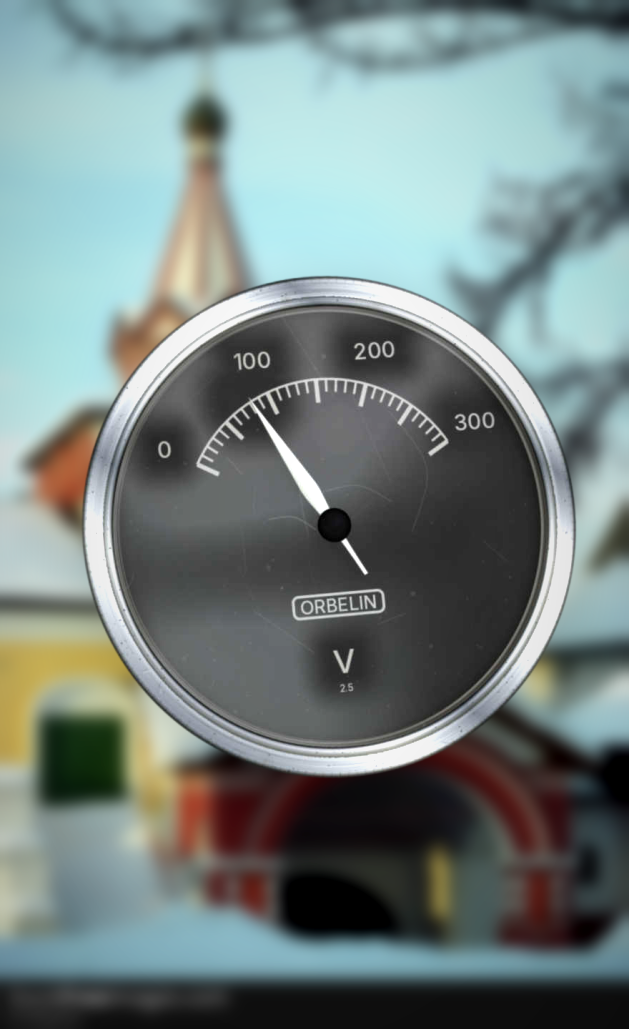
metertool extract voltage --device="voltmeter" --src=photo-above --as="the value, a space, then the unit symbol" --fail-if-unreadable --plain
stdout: 80 V
